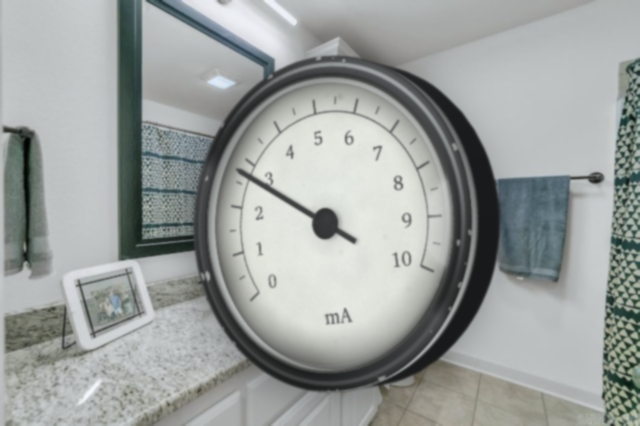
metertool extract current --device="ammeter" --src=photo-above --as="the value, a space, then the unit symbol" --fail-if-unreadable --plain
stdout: 2.75 mA
